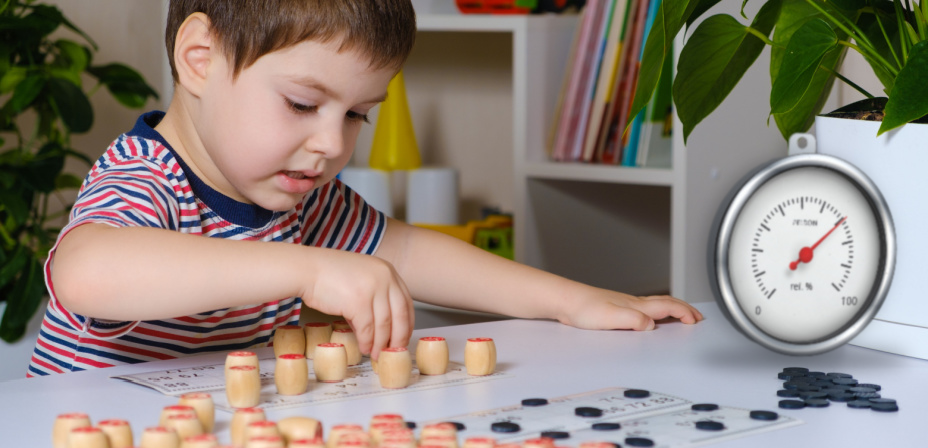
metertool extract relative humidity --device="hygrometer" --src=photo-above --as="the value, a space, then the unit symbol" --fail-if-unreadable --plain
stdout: 70 %
